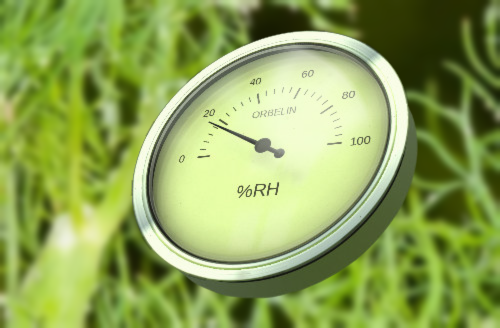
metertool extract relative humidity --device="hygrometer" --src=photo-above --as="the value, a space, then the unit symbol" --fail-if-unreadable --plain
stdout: 16 %
